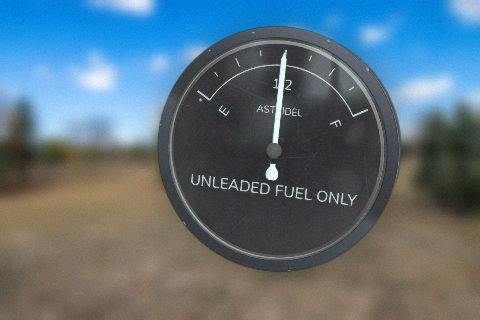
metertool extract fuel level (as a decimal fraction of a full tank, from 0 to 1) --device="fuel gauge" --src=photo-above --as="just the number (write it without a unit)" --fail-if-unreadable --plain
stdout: 0.5
